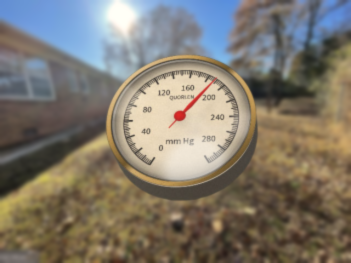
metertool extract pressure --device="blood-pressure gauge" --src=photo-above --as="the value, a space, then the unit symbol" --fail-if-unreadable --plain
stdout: 190 mmHg
